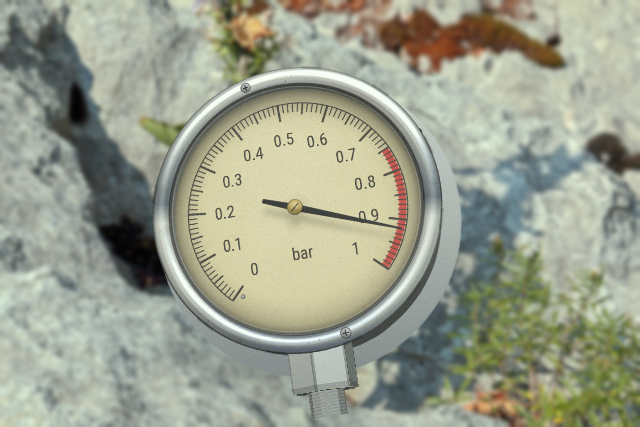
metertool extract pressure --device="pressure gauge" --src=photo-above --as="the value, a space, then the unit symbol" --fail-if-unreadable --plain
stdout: 0.92 bar
